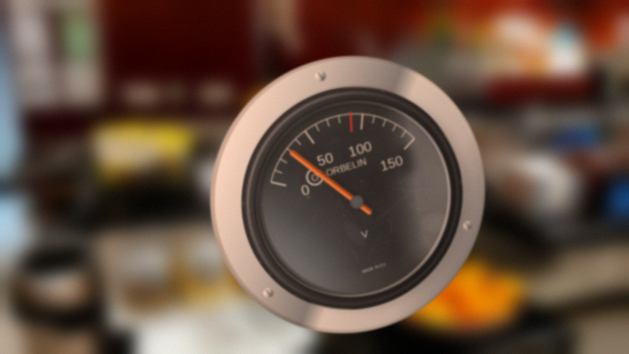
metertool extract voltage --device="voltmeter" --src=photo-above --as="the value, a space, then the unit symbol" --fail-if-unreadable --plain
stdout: 30 V
